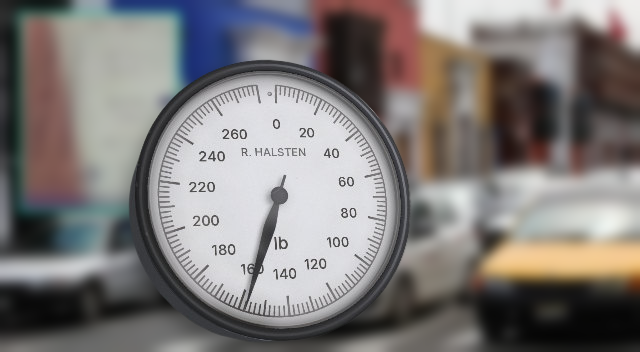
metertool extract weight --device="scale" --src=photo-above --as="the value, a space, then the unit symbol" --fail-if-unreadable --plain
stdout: 158 lb
